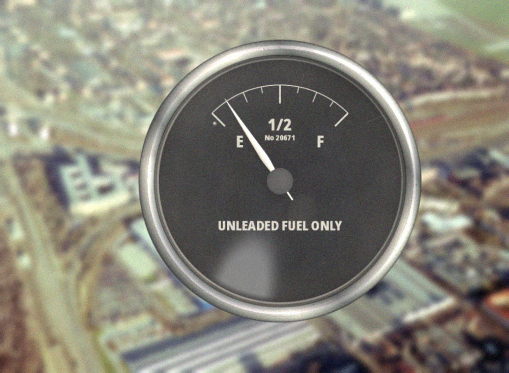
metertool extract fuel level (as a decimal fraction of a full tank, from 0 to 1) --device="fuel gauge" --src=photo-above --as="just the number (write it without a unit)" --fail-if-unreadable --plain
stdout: 0.125
